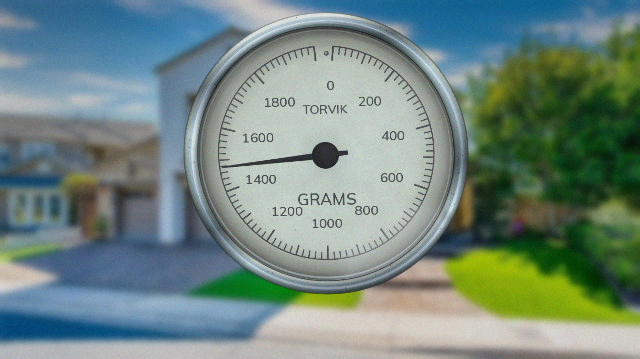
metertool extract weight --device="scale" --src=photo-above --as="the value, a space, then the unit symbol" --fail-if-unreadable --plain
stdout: 1480 g
